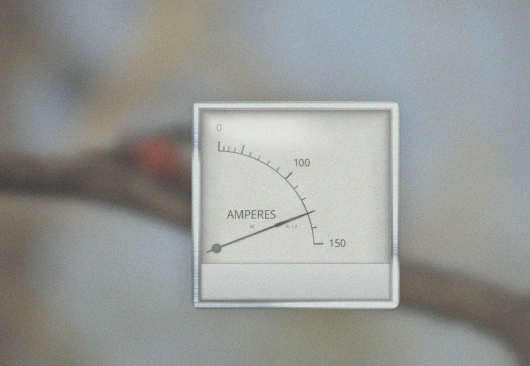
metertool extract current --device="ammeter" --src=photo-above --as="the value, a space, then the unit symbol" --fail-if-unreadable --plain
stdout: 130 A
